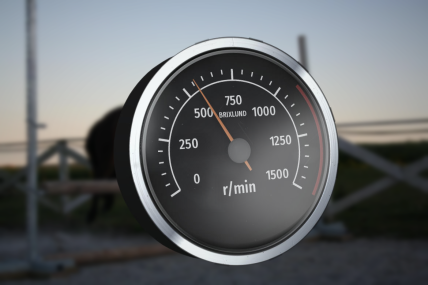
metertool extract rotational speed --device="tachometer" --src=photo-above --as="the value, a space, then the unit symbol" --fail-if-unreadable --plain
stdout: 550 rpm
